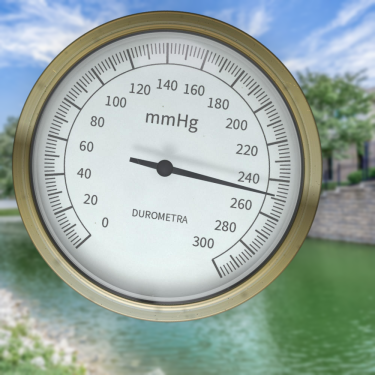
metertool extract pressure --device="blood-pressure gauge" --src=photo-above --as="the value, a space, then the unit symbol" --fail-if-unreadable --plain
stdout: 248 mmHg
